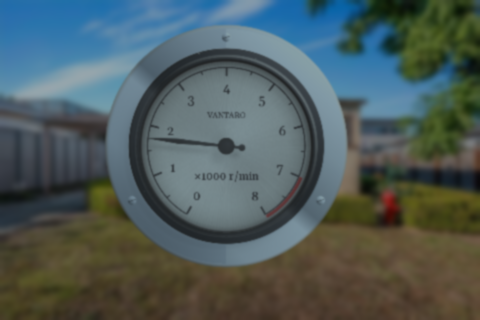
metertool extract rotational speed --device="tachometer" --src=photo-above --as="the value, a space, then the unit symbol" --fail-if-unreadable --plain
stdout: 1750 rpm
